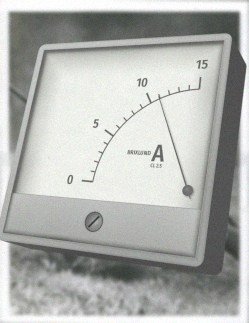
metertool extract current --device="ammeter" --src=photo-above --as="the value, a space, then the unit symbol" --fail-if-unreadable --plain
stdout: 11 A
